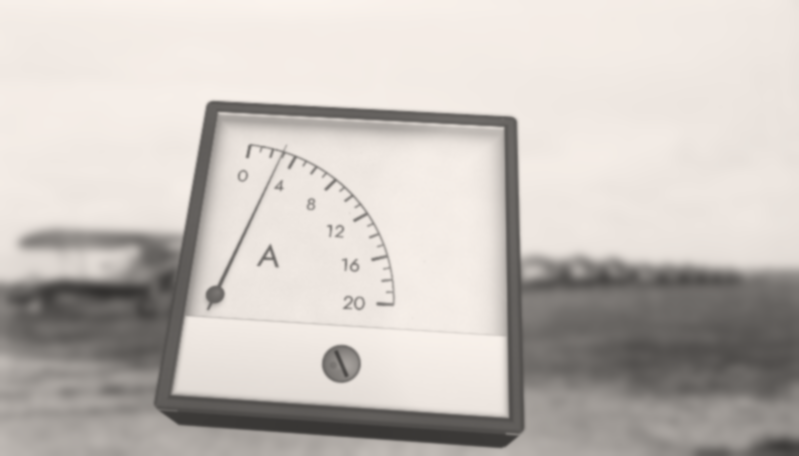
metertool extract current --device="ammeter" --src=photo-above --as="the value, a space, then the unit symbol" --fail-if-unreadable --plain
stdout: 3 A
